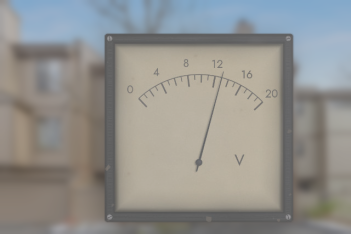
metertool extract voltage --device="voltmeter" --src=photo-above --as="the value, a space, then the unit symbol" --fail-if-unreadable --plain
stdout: 13 V
